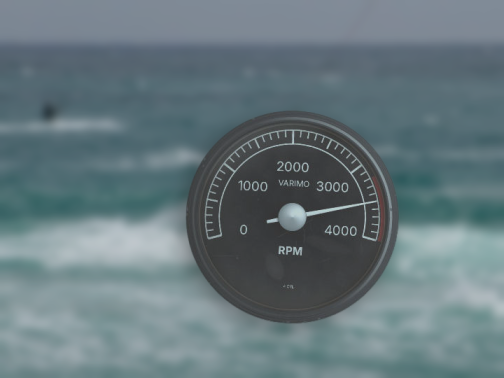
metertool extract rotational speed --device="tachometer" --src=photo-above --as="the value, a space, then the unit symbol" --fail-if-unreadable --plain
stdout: 3500 rpm
